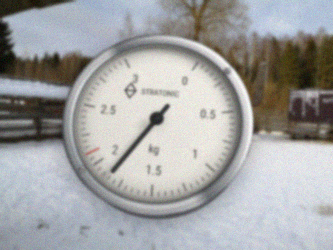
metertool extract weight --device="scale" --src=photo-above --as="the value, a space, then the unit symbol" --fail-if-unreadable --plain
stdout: 1.85 kg
